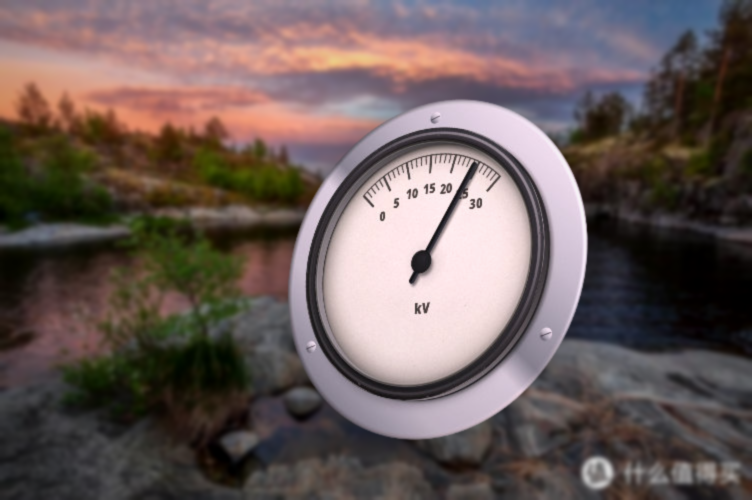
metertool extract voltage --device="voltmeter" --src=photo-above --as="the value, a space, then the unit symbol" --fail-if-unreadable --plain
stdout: 25 kV
